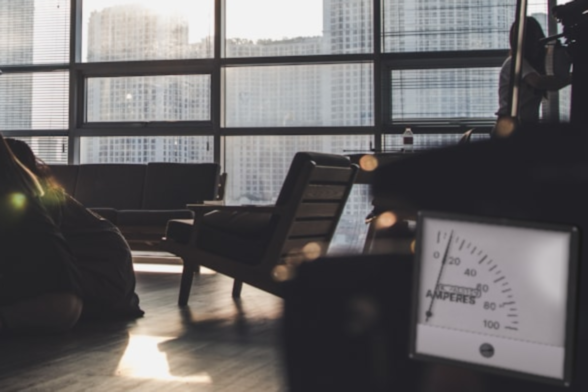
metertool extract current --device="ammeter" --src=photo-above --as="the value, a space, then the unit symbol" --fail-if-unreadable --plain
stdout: 10 A
